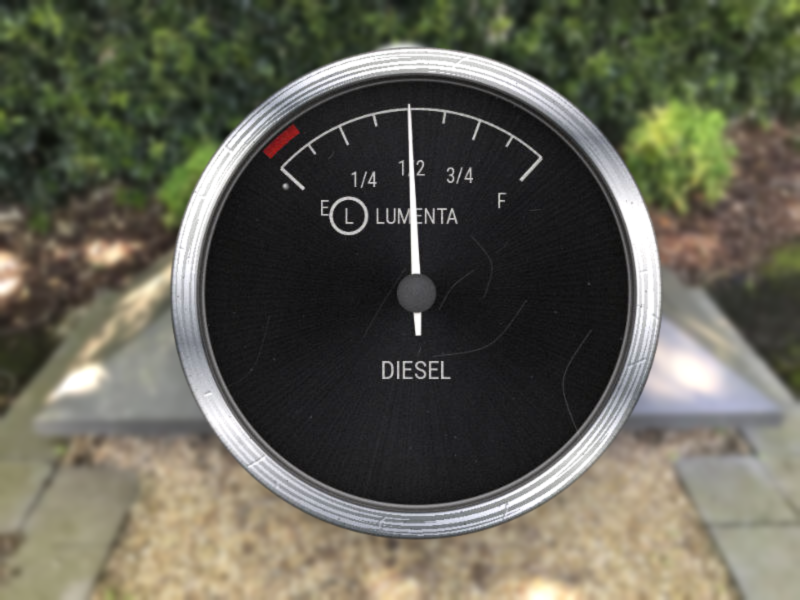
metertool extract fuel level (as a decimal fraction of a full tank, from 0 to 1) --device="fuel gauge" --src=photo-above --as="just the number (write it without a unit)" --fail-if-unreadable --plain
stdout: 0.5
